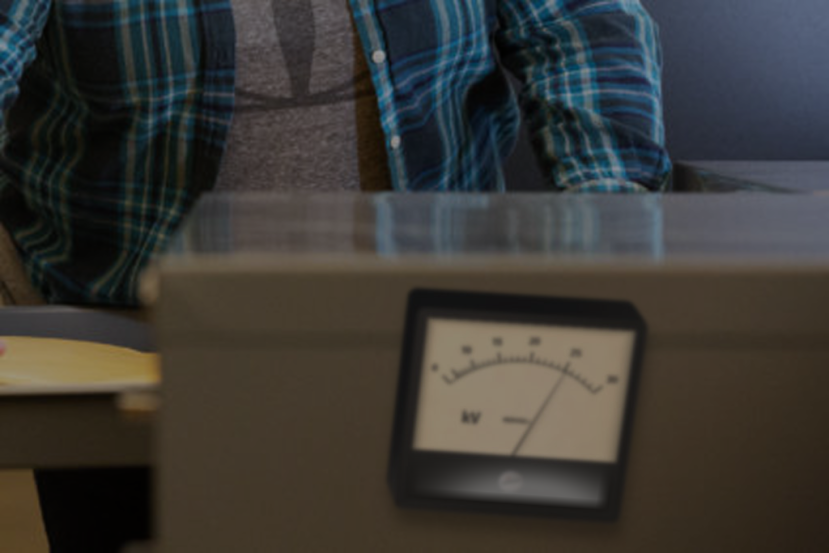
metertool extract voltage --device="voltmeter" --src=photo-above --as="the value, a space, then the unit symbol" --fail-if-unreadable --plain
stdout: 25 kV
